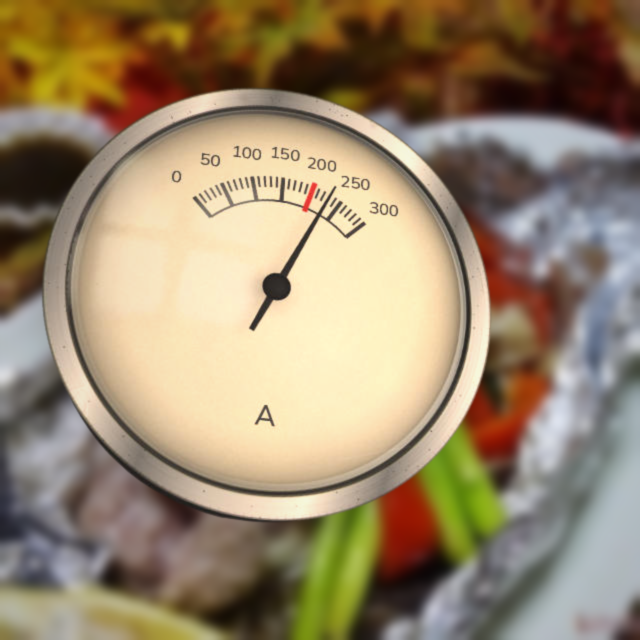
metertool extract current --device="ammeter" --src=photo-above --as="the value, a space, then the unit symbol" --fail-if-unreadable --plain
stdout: 230 A
